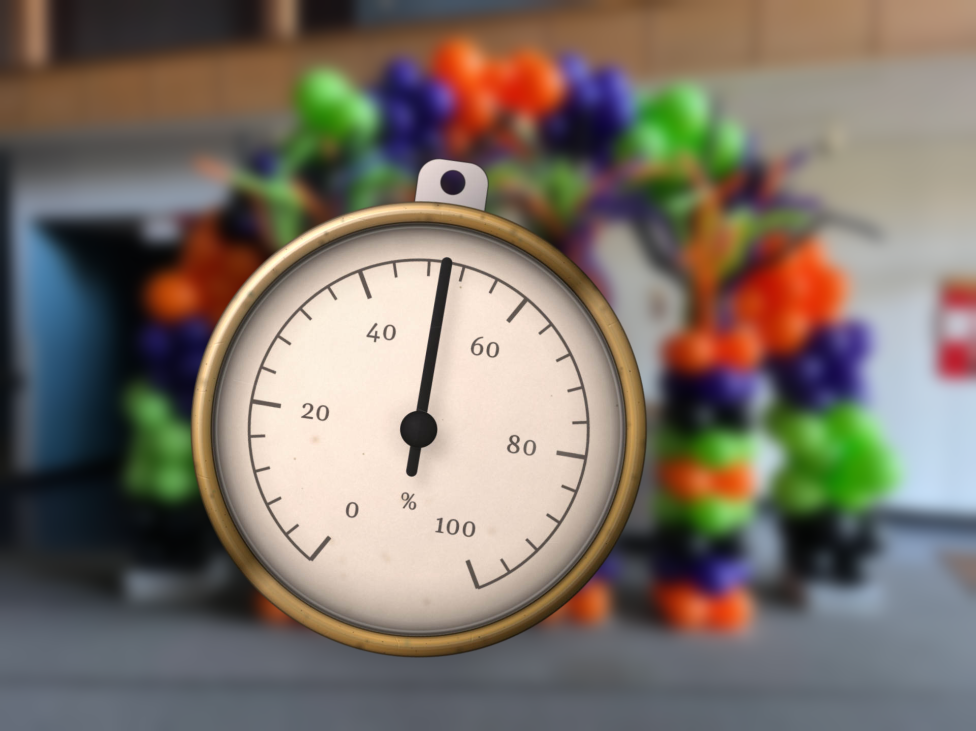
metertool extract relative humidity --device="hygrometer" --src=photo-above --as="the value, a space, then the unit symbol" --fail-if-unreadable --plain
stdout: 50 %
